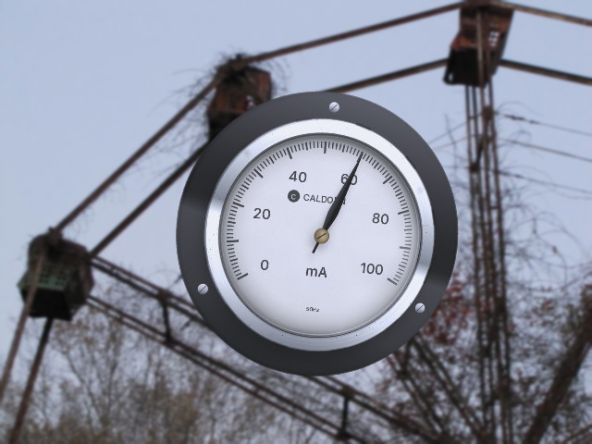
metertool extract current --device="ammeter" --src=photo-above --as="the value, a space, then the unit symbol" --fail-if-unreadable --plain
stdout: 60 mA
